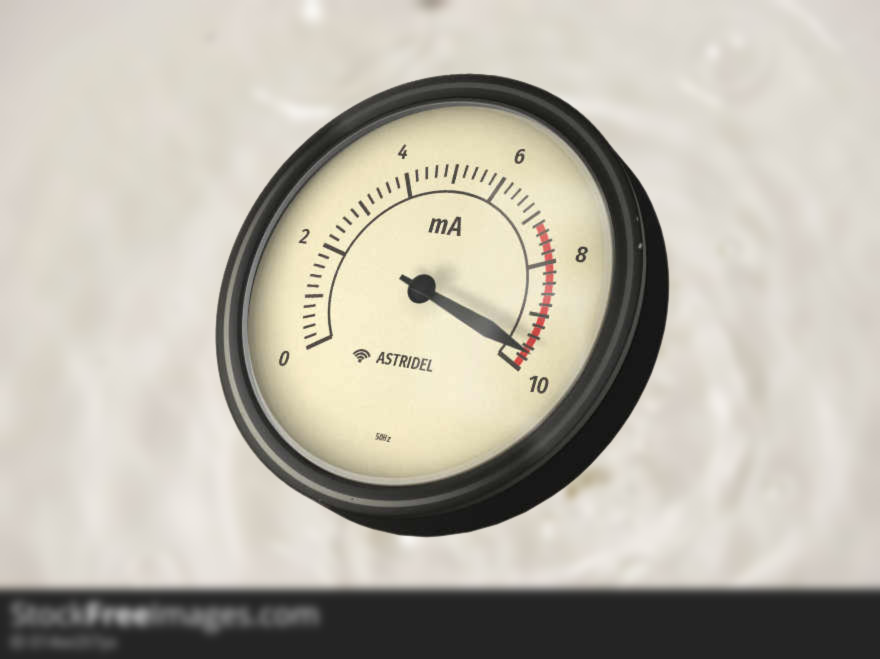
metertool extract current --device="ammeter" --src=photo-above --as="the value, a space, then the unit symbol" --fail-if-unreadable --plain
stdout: 9.7 mA
